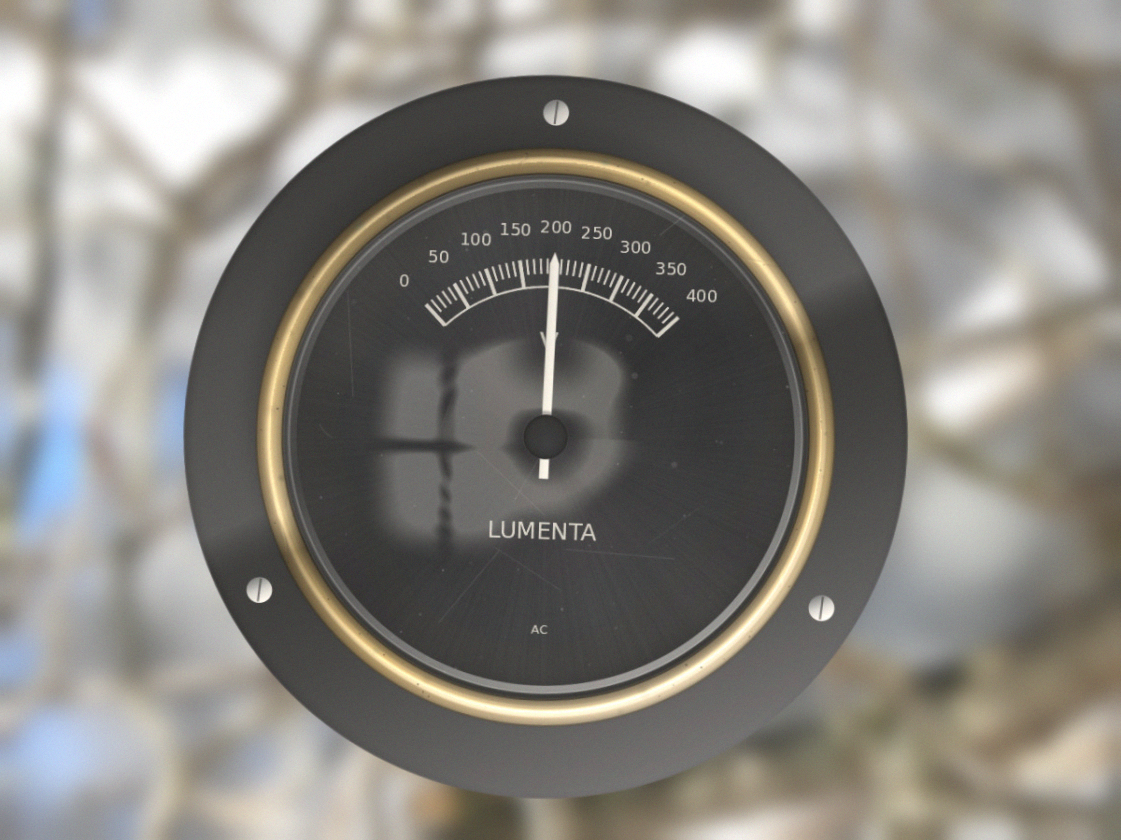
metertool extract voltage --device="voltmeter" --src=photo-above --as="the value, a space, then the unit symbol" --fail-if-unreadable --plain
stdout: 200 V
